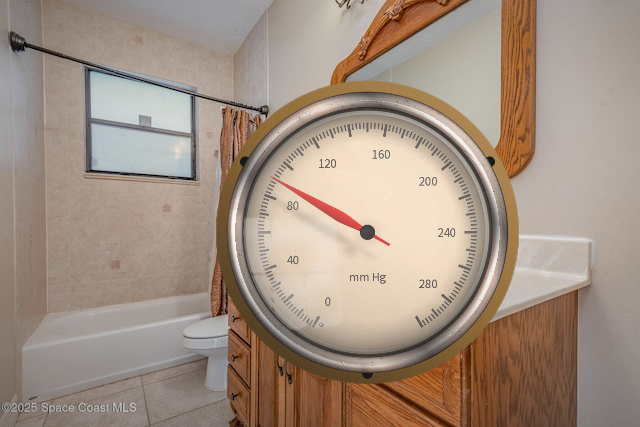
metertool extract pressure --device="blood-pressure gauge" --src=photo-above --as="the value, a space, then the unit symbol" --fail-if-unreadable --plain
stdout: 90 mmHg
